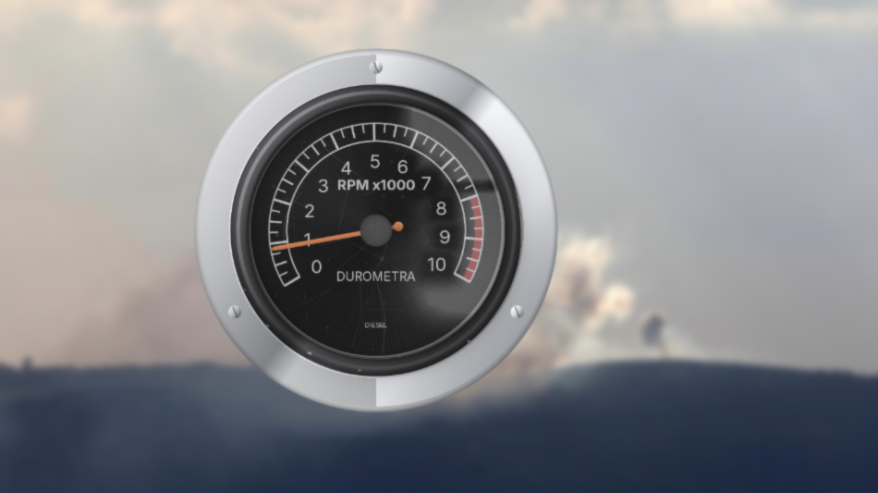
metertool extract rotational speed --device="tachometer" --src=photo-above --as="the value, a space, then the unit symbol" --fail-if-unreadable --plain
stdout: 875 rpm
